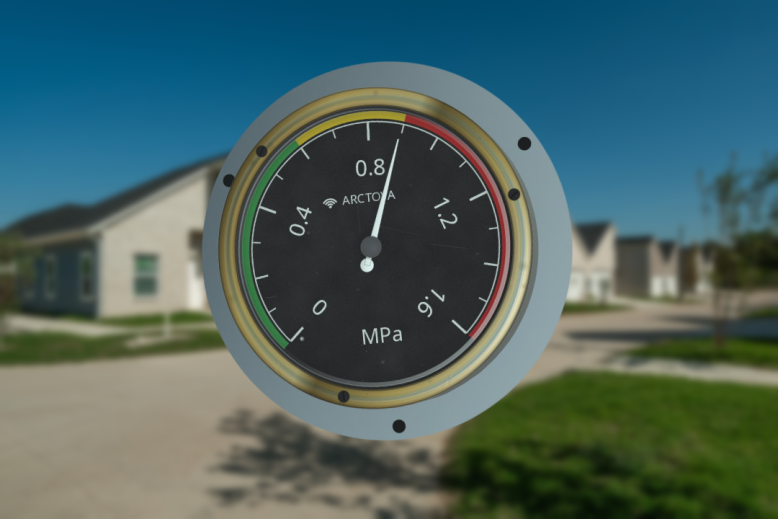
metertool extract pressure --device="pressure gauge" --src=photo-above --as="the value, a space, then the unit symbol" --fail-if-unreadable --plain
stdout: 0.9 MPa
